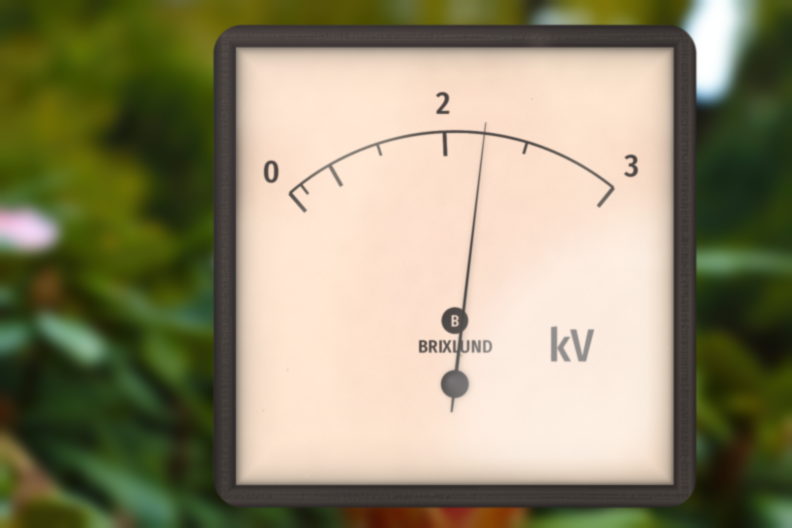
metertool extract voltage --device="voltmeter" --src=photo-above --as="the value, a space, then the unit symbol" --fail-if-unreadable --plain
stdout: 2.25 kV
